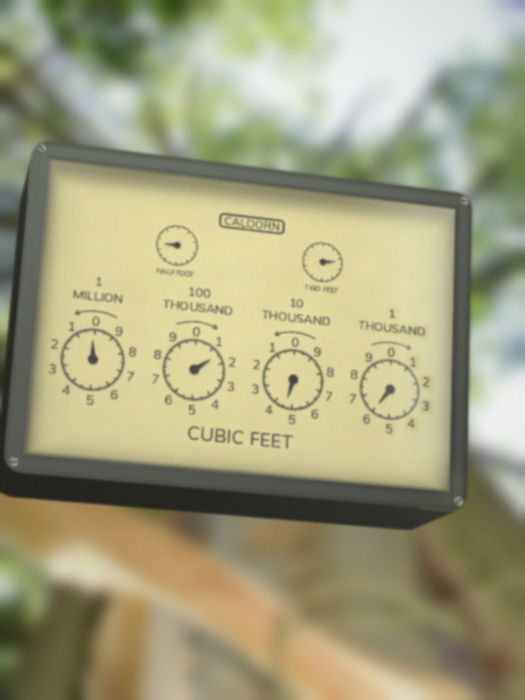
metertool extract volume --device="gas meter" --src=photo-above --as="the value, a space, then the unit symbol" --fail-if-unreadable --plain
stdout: 14600 ft³
